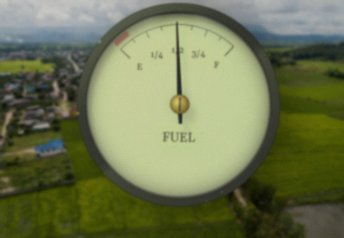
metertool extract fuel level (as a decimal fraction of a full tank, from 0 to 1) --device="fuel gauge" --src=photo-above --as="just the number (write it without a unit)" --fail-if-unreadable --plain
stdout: 0.5
